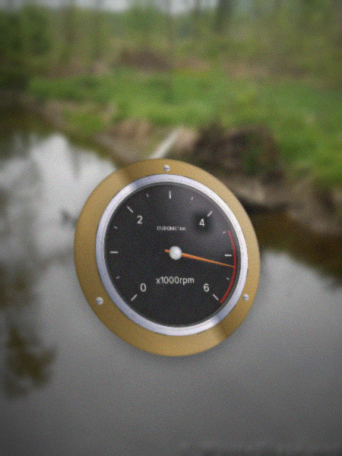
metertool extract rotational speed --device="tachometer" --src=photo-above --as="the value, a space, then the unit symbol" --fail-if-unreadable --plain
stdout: 5250 rpm
